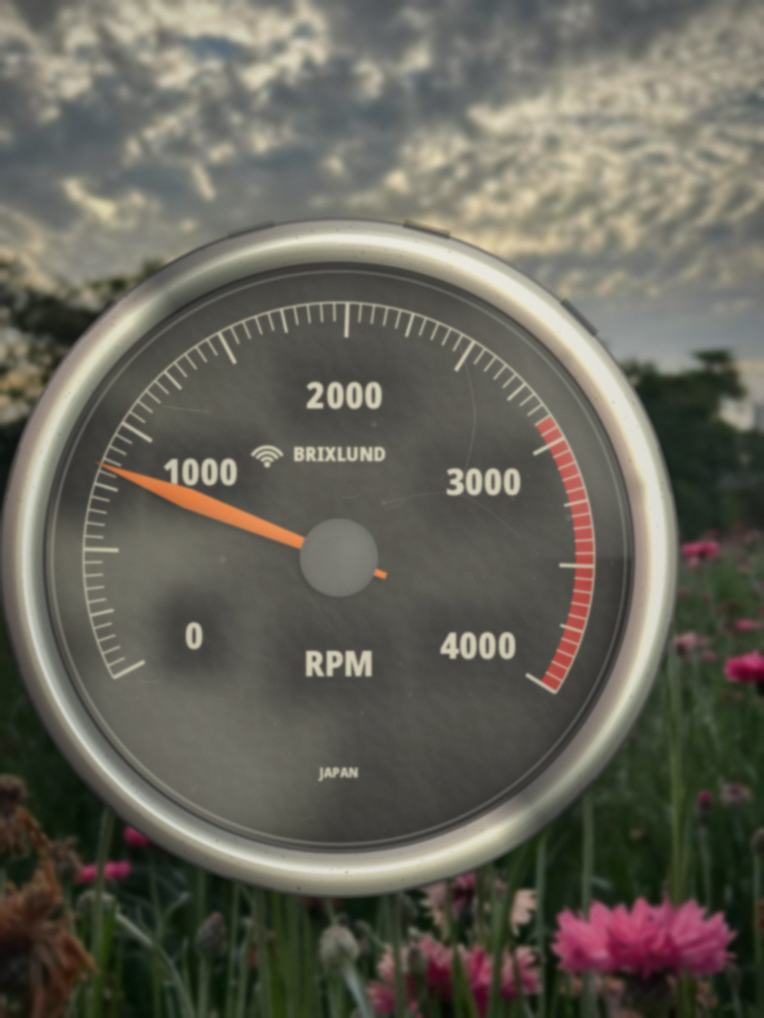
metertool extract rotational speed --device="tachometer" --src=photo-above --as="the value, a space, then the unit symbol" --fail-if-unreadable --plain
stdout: 825 rpm
